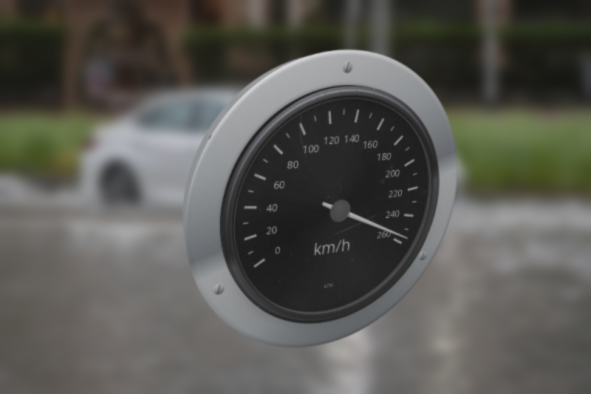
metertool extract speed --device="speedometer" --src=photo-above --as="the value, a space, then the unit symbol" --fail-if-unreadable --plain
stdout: 255 km/h
